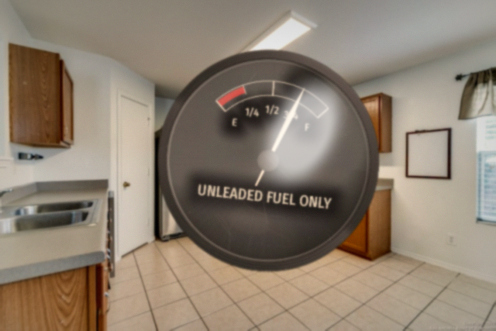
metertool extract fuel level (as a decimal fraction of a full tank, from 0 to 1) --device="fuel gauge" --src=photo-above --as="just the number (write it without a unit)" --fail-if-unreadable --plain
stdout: 0.75
